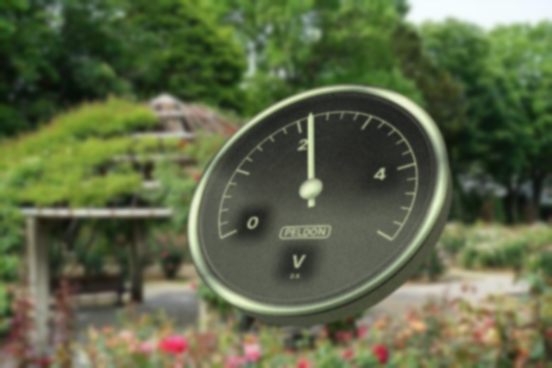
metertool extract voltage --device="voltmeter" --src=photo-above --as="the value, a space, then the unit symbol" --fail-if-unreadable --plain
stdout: 2.2 V
